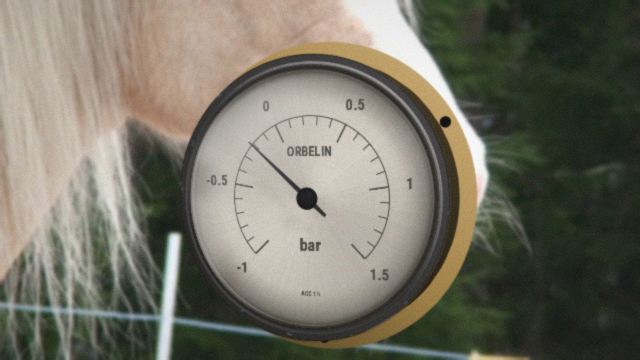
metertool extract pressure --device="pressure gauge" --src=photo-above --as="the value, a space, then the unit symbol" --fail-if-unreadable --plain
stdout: -0.2 bar
